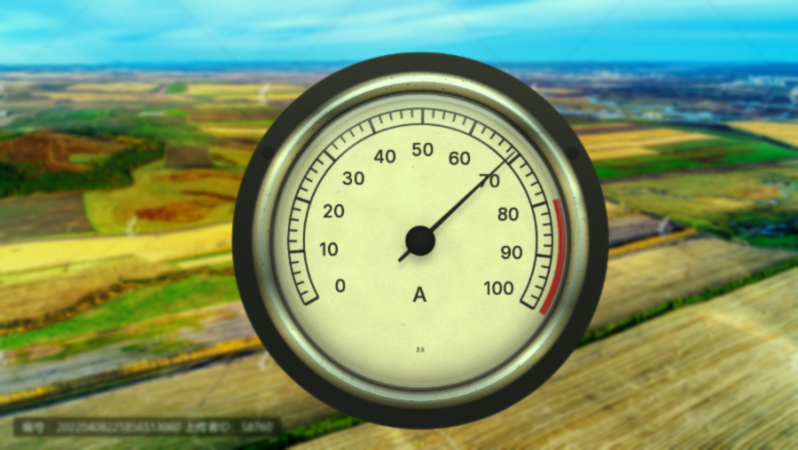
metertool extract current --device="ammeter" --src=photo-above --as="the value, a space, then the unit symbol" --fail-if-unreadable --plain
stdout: 69 A
